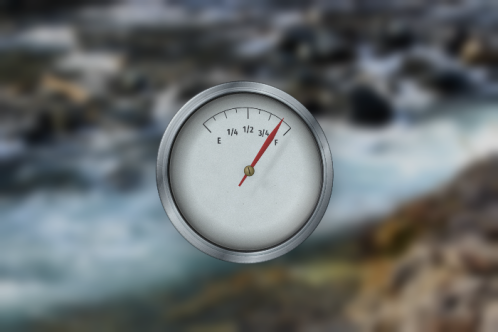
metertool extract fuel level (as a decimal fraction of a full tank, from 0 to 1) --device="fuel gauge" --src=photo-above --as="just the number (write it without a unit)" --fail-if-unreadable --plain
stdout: 0.875
